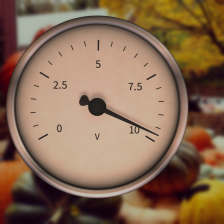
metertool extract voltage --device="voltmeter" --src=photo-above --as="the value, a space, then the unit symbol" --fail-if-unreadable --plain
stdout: 9.75 V
